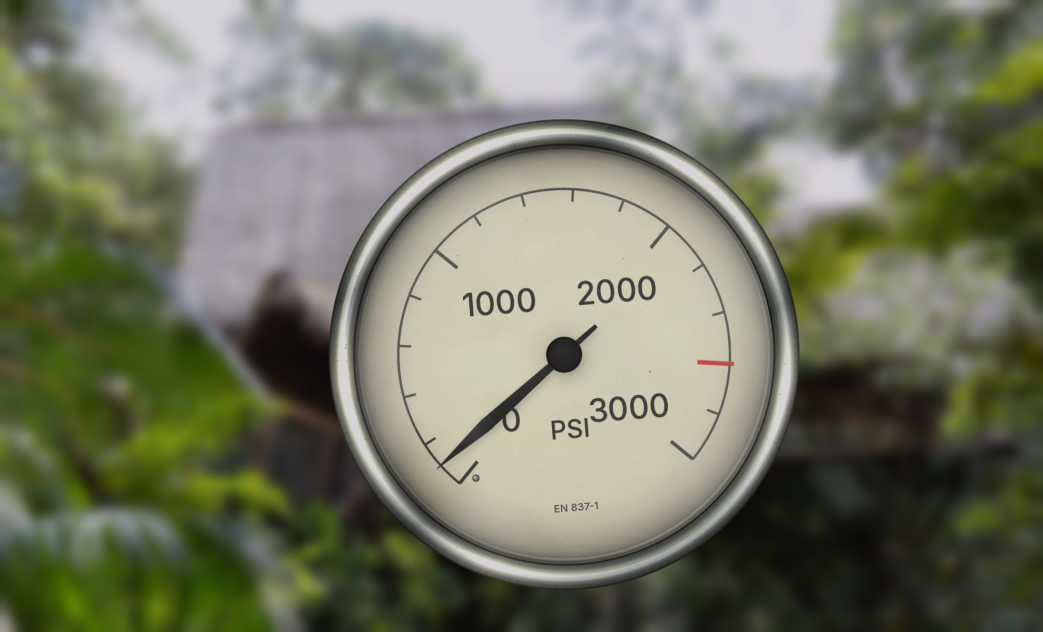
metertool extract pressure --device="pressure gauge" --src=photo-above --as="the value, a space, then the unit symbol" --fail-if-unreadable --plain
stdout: 100 psi
